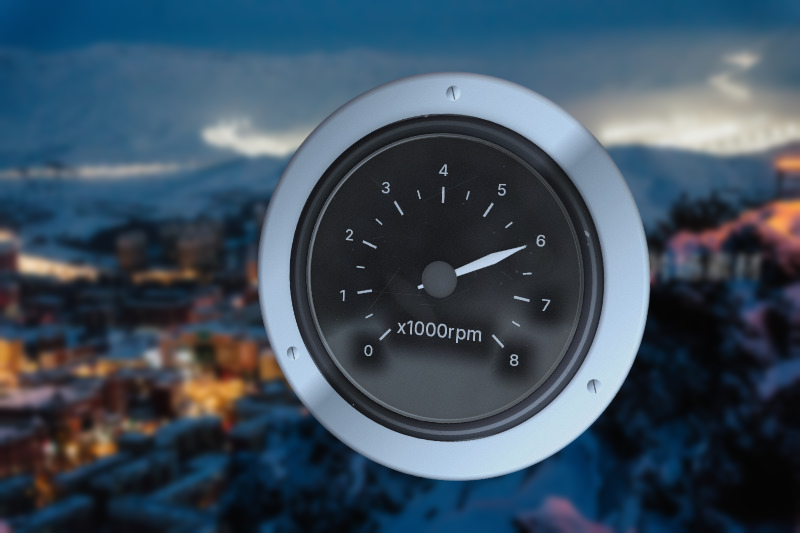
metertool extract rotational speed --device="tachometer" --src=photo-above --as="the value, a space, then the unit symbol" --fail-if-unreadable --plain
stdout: 6000 rpm
